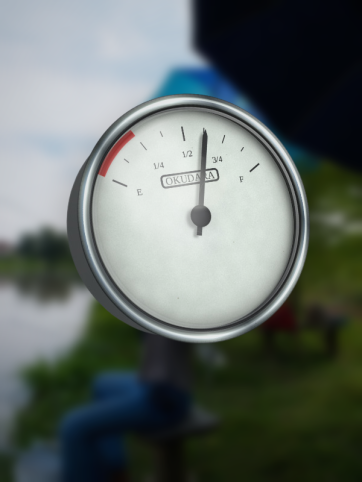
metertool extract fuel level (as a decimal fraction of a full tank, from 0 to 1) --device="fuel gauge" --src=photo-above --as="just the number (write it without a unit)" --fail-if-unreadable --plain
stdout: 0.625
